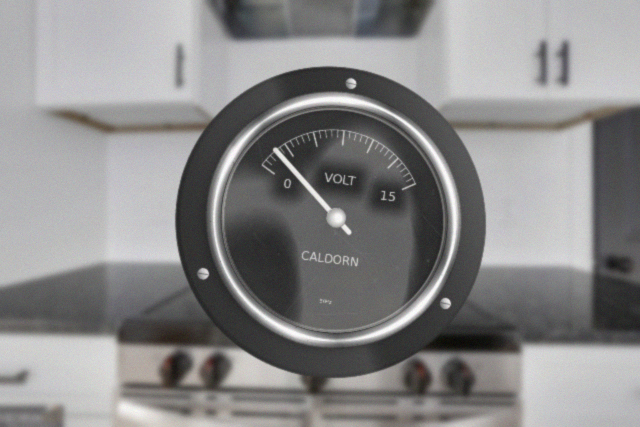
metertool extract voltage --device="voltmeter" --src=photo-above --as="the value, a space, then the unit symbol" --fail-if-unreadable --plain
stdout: 1.5 V
